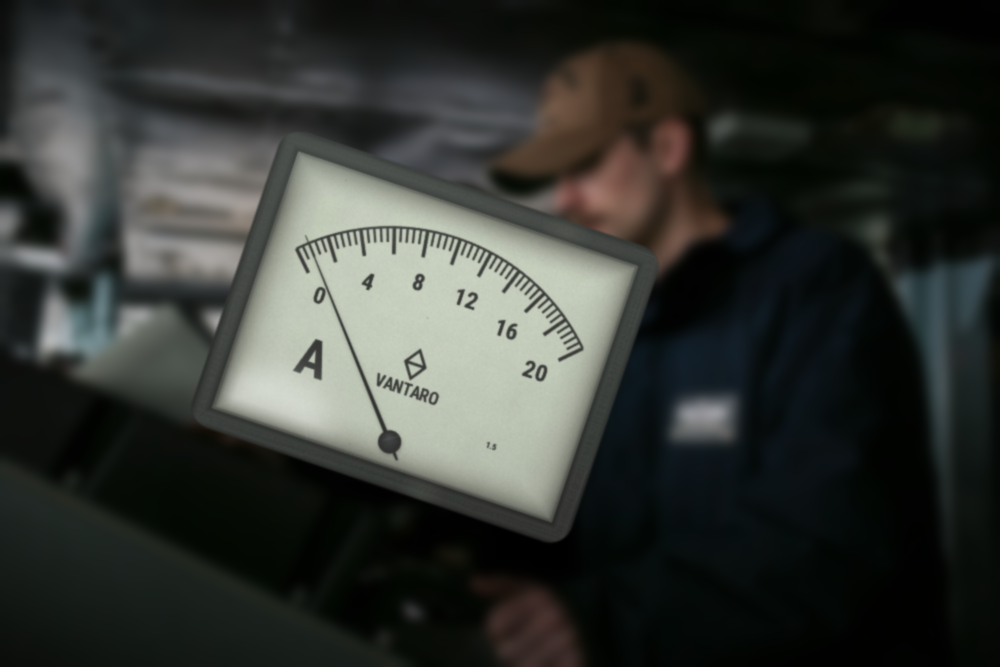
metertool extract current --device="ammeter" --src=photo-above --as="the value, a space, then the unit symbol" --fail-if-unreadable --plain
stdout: 0.8 A
